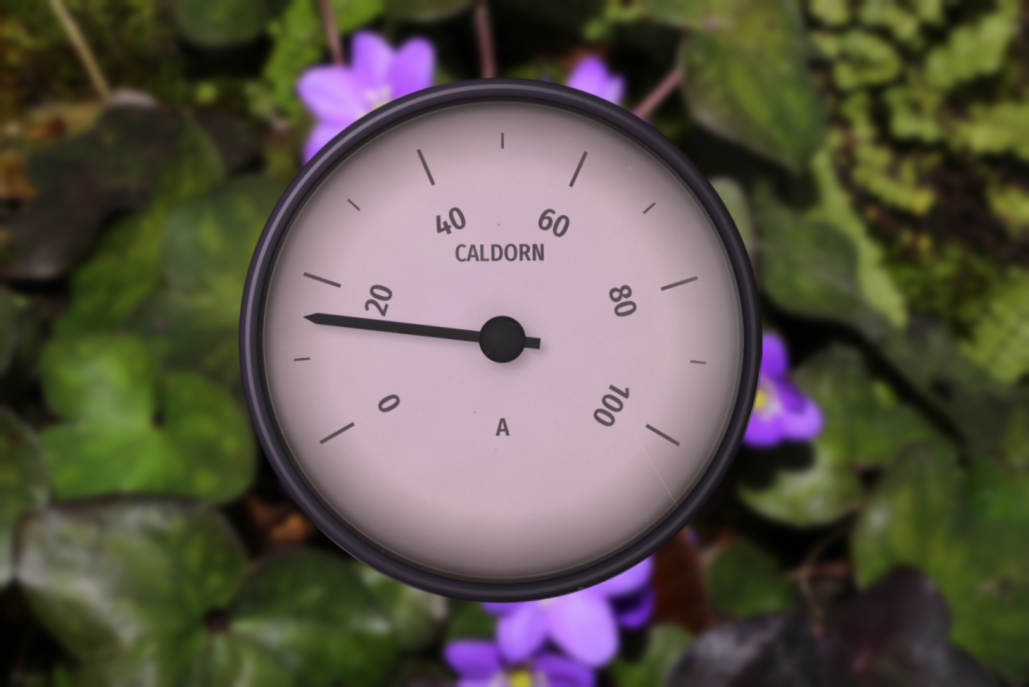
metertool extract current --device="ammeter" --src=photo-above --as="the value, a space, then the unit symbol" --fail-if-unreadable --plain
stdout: 15 A
